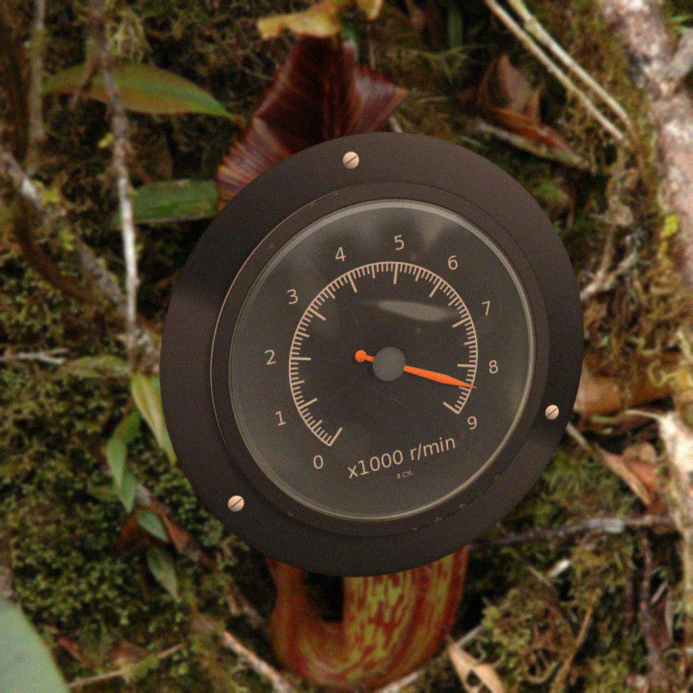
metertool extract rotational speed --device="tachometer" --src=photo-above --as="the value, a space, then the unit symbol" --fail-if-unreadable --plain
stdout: 8400 rpm
